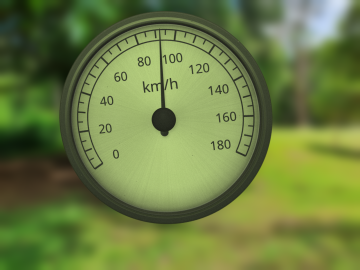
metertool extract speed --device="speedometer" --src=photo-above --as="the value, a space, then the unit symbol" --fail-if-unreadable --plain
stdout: 92.5 km/h
